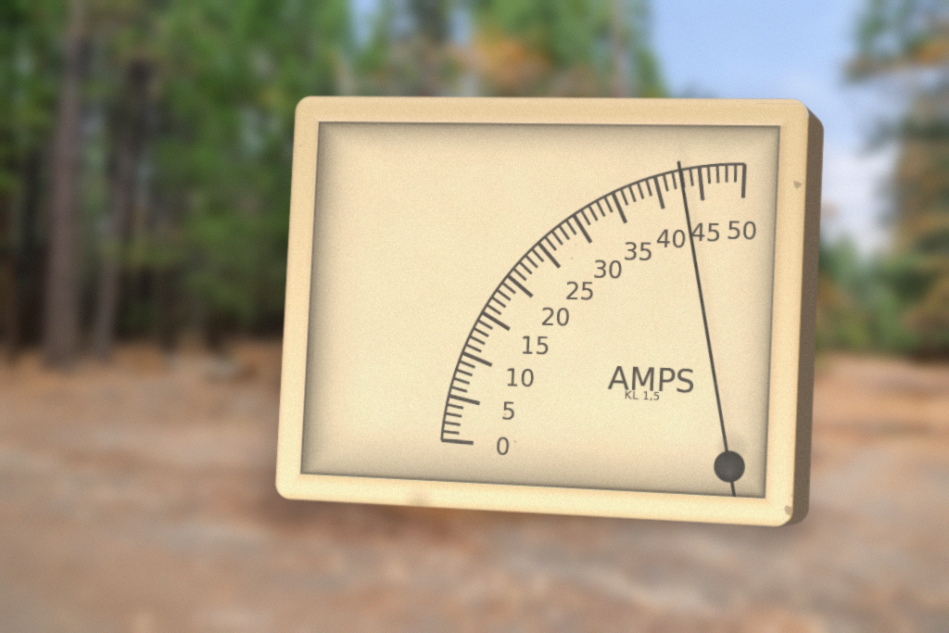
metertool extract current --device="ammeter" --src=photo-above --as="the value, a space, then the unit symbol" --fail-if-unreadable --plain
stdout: 43 A
